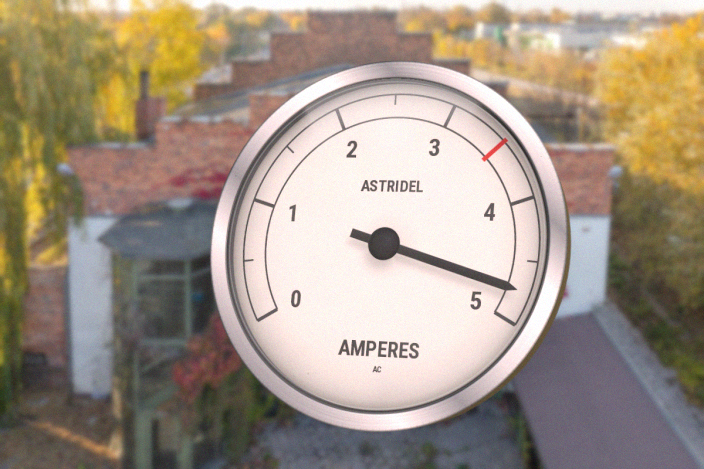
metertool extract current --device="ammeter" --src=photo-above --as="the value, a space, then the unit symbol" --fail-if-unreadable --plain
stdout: 4.75 A
